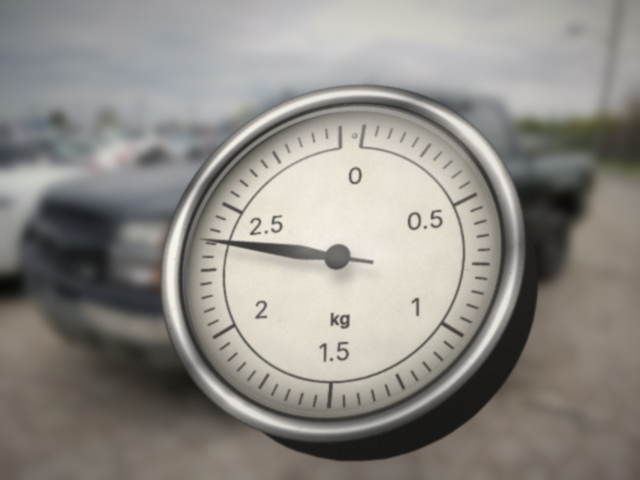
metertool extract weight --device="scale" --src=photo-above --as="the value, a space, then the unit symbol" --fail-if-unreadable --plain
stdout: 2.35 kg
